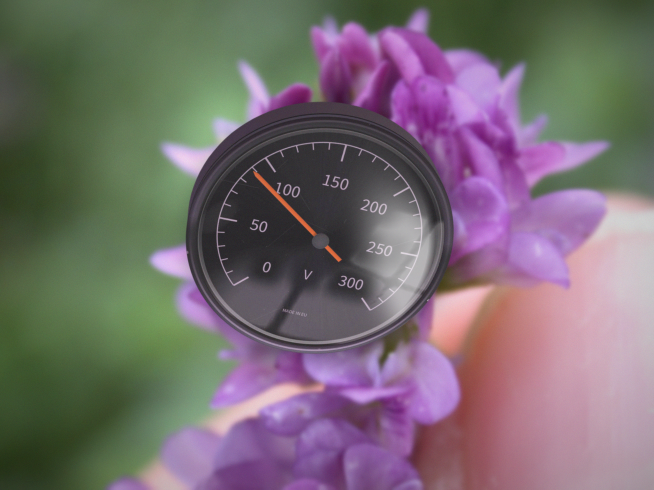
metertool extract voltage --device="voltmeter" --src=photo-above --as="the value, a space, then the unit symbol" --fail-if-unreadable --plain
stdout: 90 V
